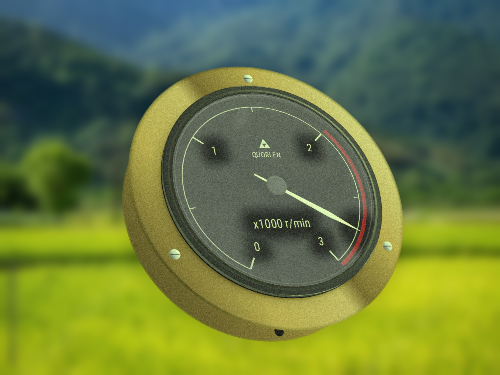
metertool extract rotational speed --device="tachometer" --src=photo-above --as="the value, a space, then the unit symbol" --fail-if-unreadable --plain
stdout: 2750 rpm
